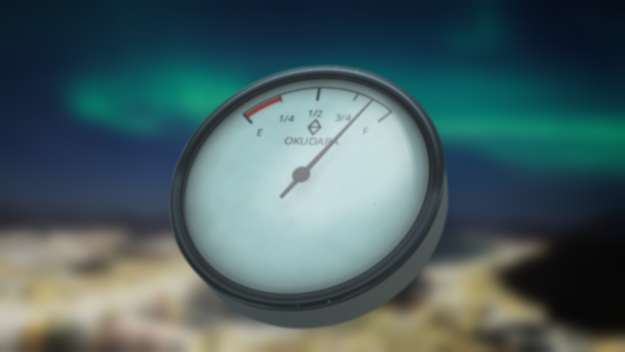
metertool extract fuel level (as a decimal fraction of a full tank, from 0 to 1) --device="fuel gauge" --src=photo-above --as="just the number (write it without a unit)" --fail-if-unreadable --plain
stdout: 0.875
